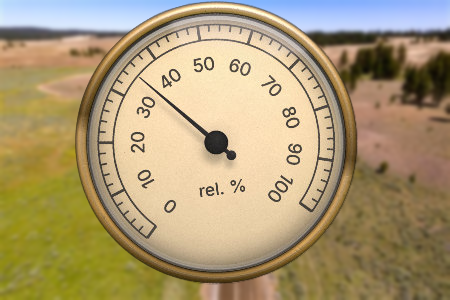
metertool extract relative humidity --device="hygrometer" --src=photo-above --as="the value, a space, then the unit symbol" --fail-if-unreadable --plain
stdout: 35 %
